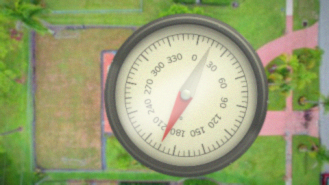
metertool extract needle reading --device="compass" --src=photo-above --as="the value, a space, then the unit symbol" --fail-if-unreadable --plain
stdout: 195 °
